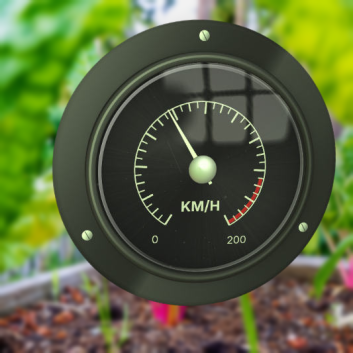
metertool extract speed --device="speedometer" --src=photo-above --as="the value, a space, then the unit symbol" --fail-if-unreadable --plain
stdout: 77.5 km/h
